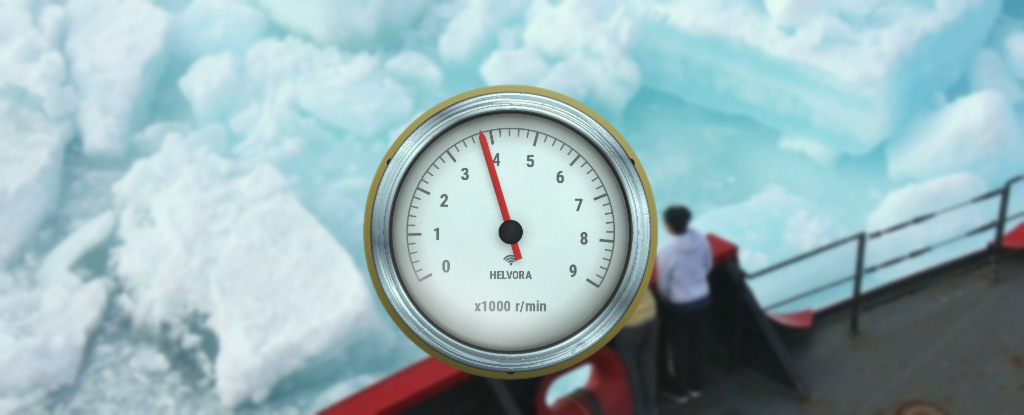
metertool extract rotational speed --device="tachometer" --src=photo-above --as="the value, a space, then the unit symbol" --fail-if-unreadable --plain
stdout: 3800 rpm
